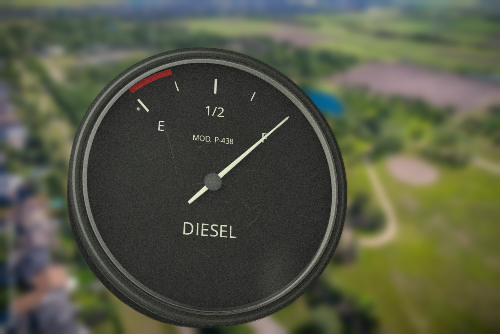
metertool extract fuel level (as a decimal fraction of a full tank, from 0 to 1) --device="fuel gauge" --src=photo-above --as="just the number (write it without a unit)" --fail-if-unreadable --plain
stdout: 1
